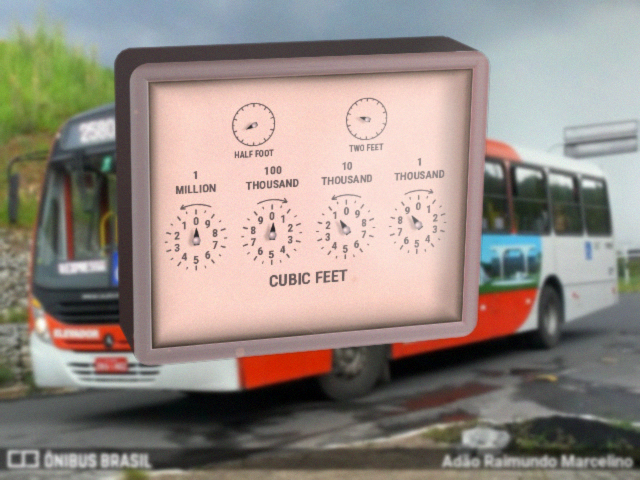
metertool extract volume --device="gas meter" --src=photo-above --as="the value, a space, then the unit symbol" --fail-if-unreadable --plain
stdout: 900 ft³
